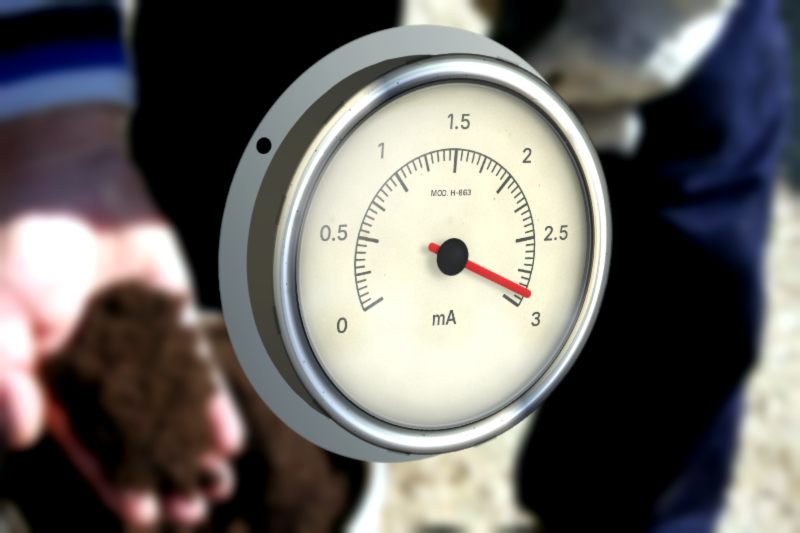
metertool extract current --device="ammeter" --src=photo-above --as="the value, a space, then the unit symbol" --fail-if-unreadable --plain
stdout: 2.9 mA
